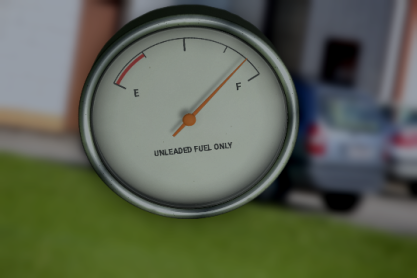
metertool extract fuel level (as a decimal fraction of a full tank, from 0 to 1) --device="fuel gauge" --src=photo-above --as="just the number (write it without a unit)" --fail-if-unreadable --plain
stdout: 0.875
